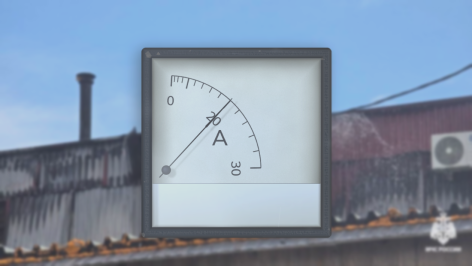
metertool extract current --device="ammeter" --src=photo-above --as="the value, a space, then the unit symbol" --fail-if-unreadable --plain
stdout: 20 A
